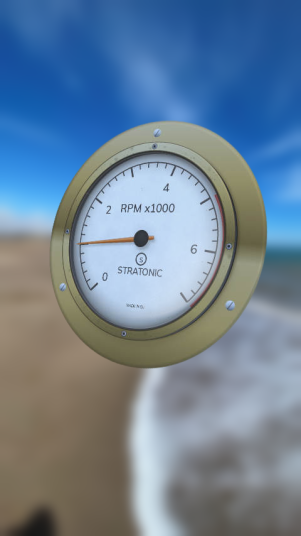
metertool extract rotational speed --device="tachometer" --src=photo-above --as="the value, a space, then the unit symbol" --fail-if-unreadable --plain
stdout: 1000 rpm
